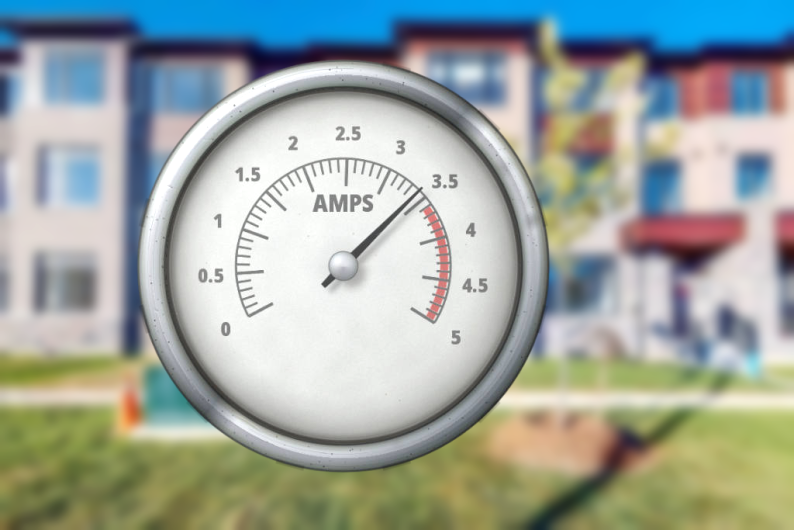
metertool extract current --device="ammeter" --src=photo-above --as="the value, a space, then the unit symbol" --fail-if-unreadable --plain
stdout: 3.4 A
